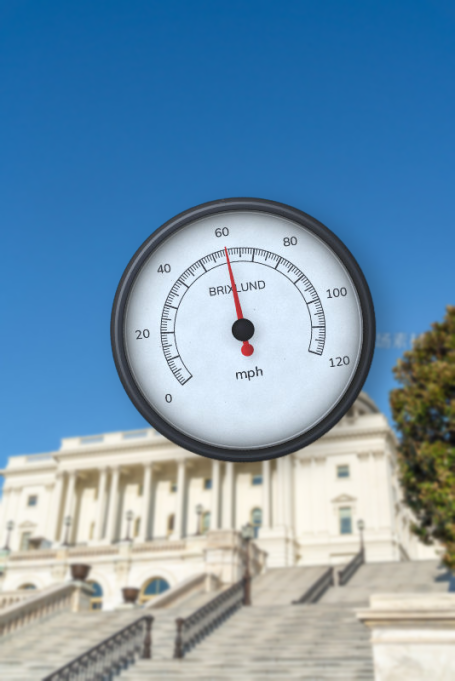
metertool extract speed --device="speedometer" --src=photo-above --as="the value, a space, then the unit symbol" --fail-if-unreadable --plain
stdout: 60 mph
